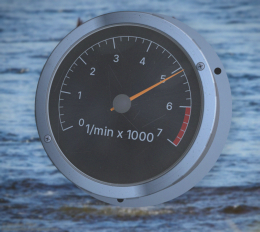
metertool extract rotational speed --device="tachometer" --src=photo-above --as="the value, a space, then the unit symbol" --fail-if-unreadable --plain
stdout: 5100 rpm
